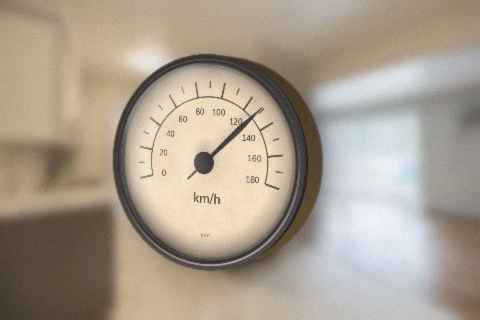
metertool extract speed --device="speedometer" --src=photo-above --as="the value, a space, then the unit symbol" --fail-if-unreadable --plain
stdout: 130 km/h
